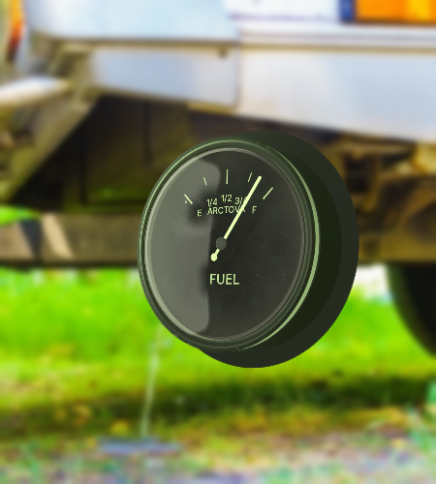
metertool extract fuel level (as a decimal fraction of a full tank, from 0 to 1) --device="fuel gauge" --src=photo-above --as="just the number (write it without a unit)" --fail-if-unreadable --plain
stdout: 0.875
